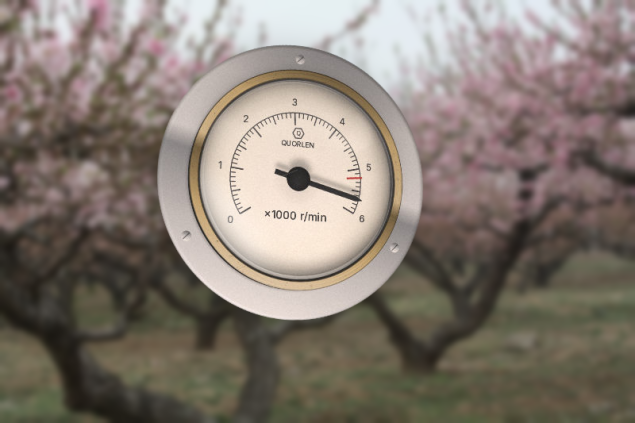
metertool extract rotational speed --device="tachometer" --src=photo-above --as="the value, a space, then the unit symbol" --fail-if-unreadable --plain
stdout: 5700 rpm
